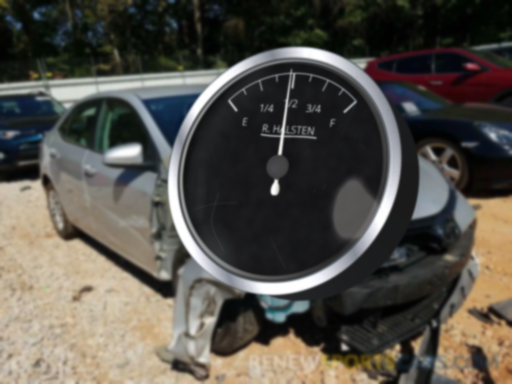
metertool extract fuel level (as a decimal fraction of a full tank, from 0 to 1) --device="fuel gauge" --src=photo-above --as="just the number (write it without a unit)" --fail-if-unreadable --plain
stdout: 0.5
